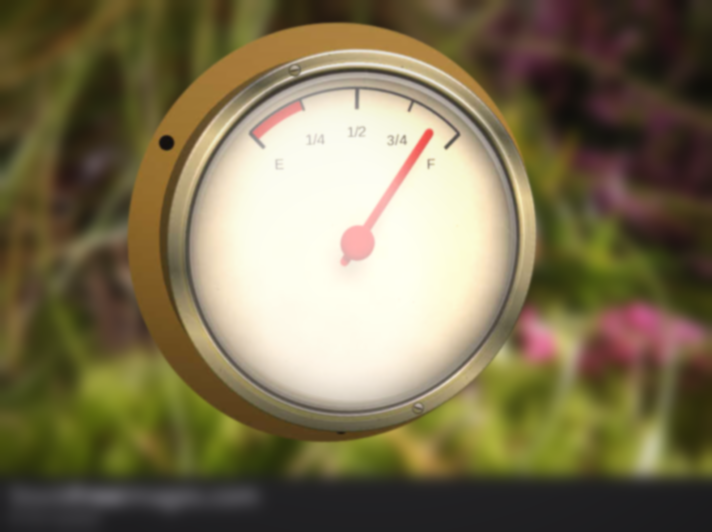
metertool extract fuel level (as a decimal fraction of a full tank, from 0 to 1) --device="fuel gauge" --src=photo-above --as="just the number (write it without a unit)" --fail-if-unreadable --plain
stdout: 0.875
